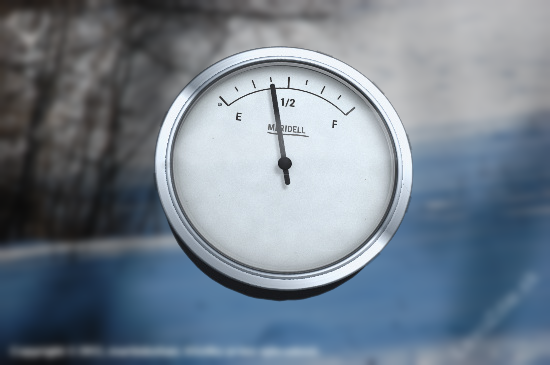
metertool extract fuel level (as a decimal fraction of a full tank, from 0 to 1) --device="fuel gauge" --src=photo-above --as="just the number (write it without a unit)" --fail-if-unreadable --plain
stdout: 0.375
